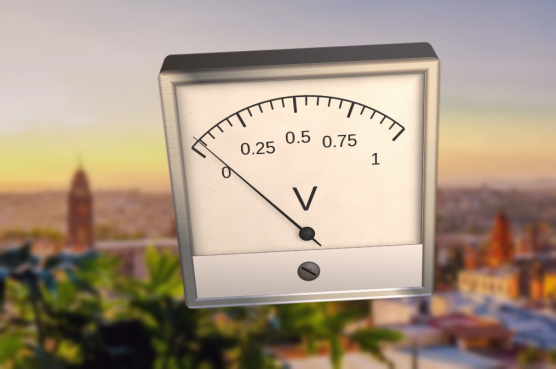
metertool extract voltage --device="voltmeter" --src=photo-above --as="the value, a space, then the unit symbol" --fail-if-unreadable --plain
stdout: 0.05 V
